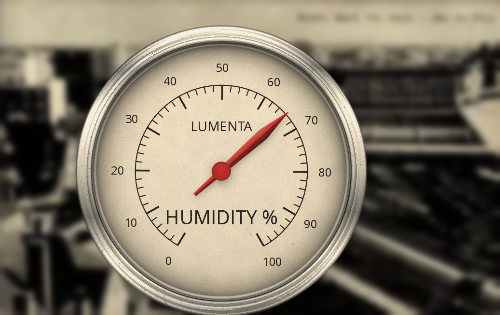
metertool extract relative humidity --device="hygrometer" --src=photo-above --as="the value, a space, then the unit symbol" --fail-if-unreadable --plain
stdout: 66 %
